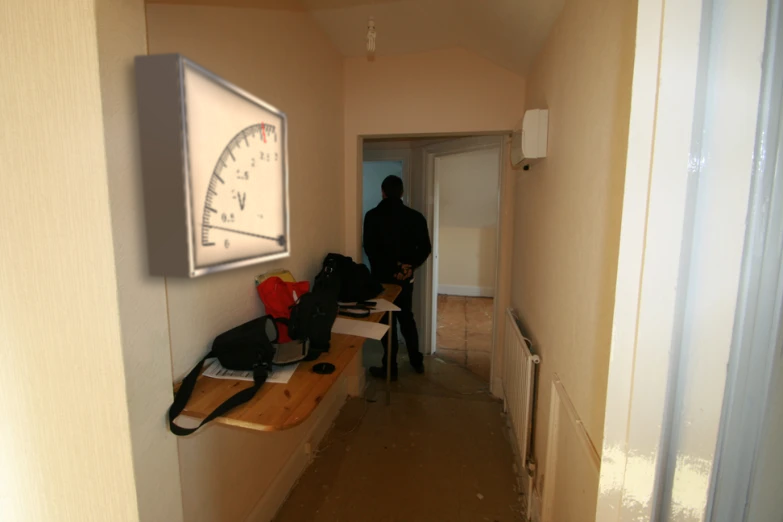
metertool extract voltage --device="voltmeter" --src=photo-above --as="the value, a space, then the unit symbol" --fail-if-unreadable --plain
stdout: 0.25 V
